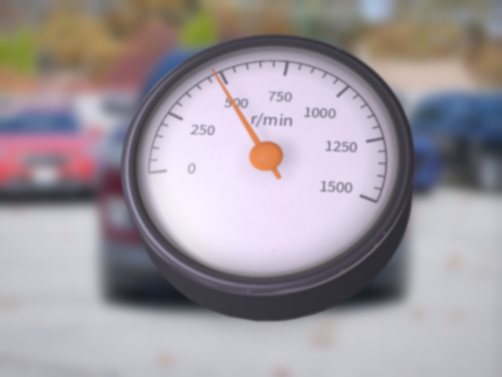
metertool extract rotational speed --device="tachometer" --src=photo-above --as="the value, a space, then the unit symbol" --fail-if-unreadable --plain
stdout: 475 rpm
